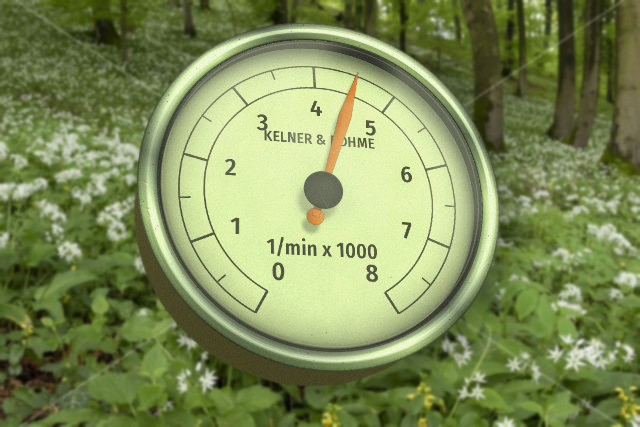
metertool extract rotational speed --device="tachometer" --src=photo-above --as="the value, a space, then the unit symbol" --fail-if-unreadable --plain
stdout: 4500 rpm
